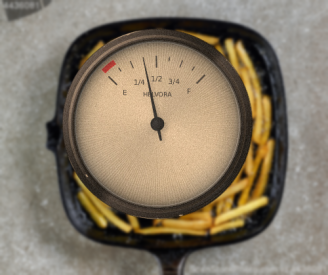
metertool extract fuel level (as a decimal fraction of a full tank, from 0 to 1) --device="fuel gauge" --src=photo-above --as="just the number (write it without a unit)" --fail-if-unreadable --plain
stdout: 0.375
